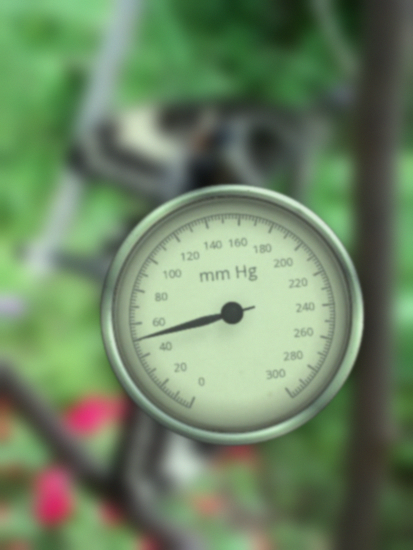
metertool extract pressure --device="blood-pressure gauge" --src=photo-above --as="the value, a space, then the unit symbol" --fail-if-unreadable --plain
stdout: 50 mmHg
